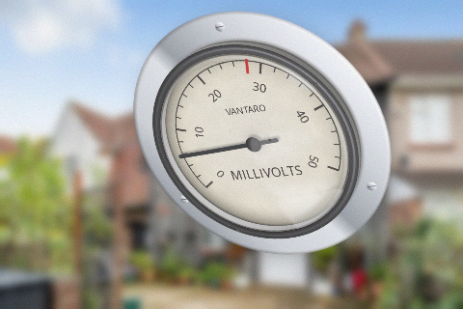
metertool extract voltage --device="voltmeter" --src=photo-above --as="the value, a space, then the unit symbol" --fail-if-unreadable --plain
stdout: 6 mV
